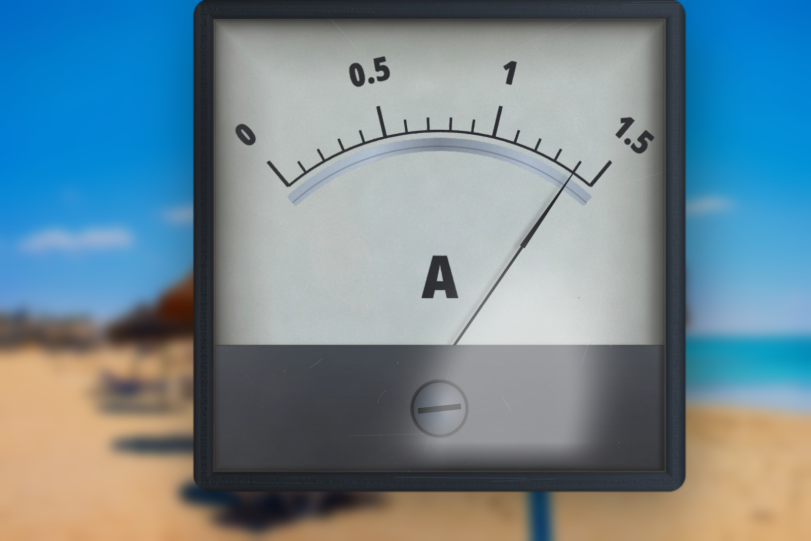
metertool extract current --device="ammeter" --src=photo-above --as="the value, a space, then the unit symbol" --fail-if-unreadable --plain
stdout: 1.4 A
